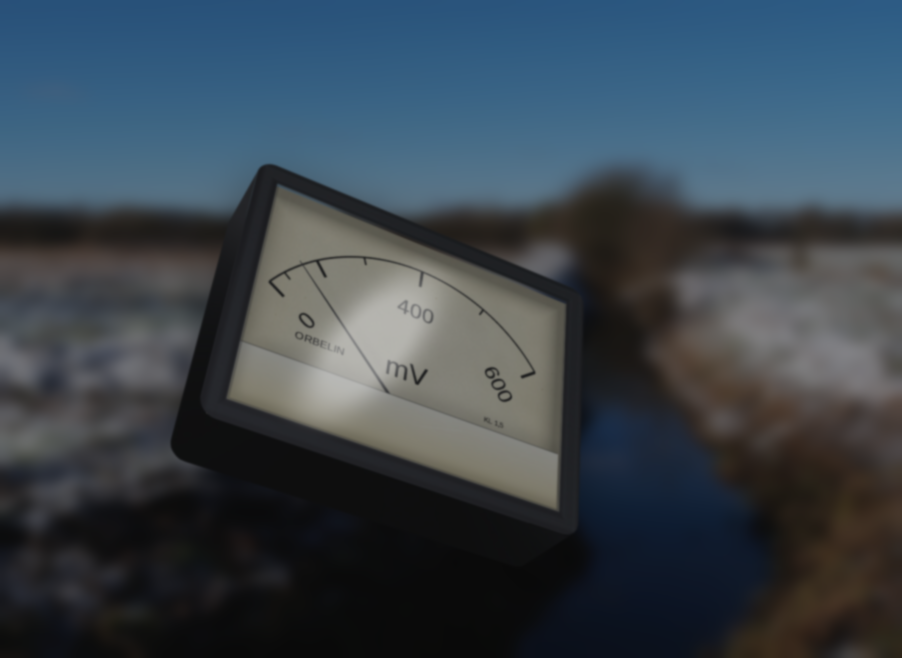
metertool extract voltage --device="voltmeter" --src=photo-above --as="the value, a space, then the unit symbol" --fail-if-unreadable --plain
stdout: 150 mV
